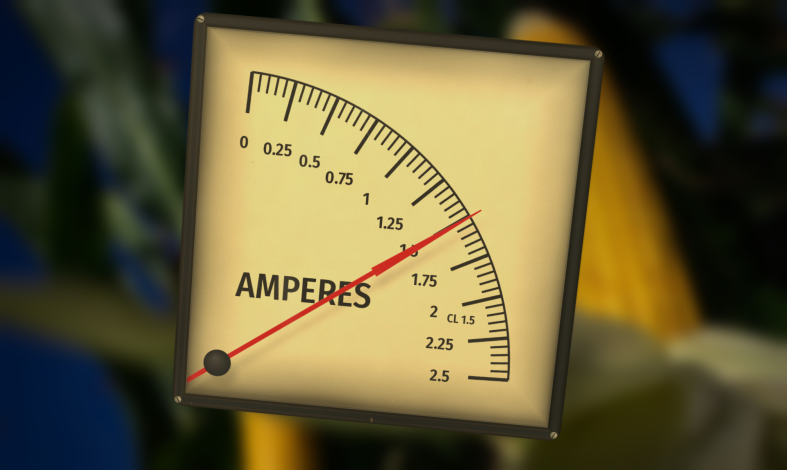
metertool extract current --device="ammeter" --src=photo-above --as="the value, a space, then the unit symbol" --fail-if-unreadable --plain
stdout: 1.5 A
